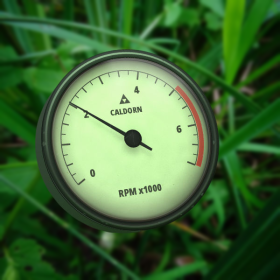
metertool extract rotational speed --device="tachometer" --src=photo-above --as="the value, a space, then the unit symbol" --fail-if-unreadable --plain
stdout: 2000 rpm
